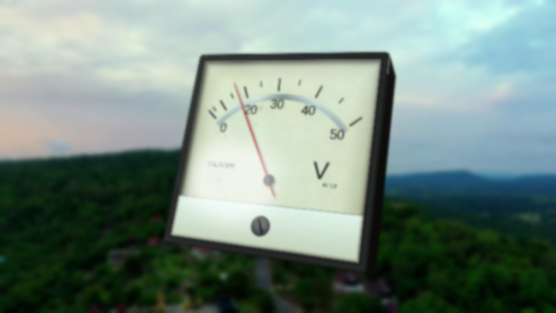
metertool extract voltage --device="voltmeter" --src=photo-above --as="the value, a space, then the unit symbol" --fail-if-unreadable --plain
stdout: 17.5 V
